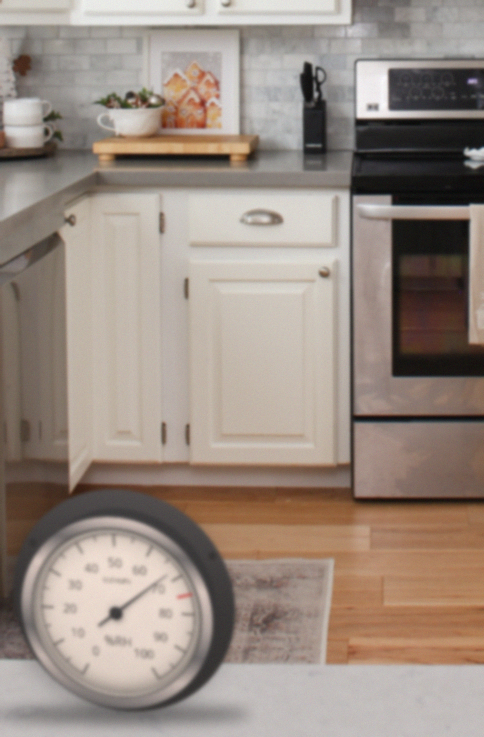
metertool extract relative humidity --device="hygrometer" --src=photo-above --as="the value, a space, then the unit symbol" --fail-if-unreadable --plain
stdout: 67.5 %
